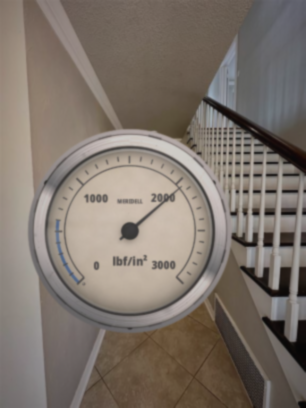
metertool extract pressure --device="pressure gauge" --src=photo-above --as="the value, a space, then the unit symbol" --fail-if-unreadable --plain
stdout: 2050 psi
